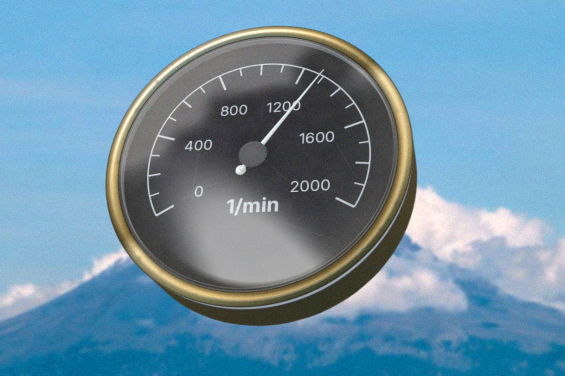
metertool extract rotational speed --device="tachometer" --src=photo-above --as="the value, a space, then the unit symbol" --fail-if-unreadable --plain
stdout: 1300 rpm
